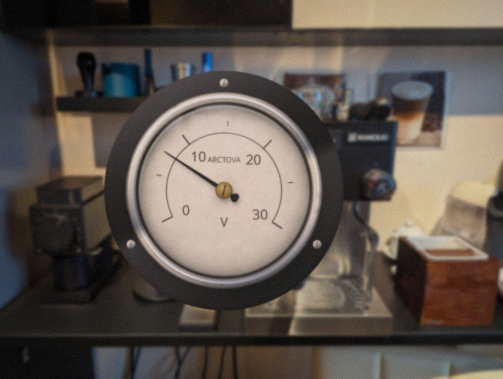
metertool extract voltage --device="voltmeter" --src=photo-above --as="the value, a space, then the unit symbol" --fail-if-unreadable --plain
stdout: 7.5 V
